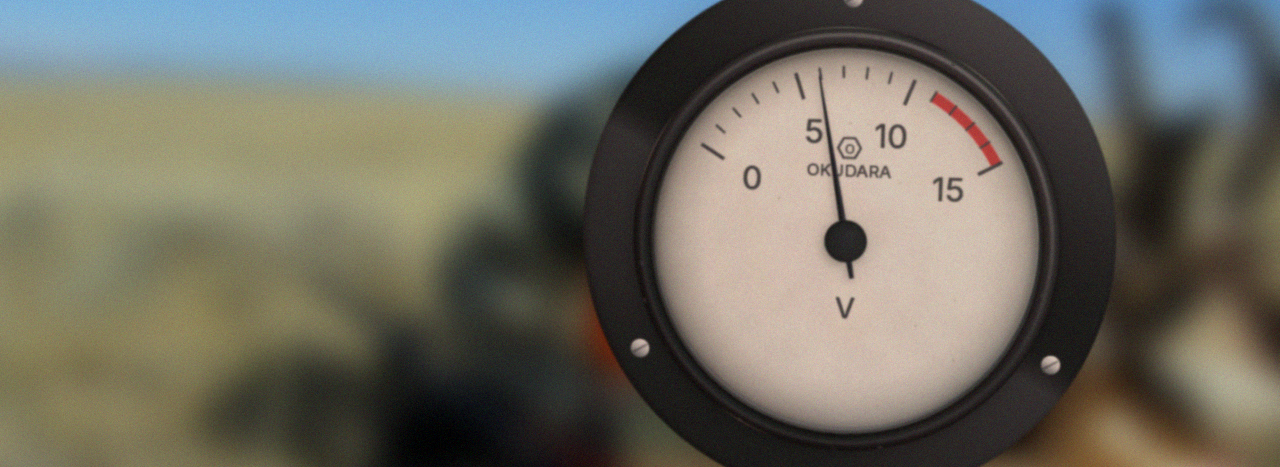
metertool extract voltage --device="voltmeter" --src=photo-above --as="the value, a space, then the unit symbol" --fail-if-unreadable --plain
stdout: 6 V
